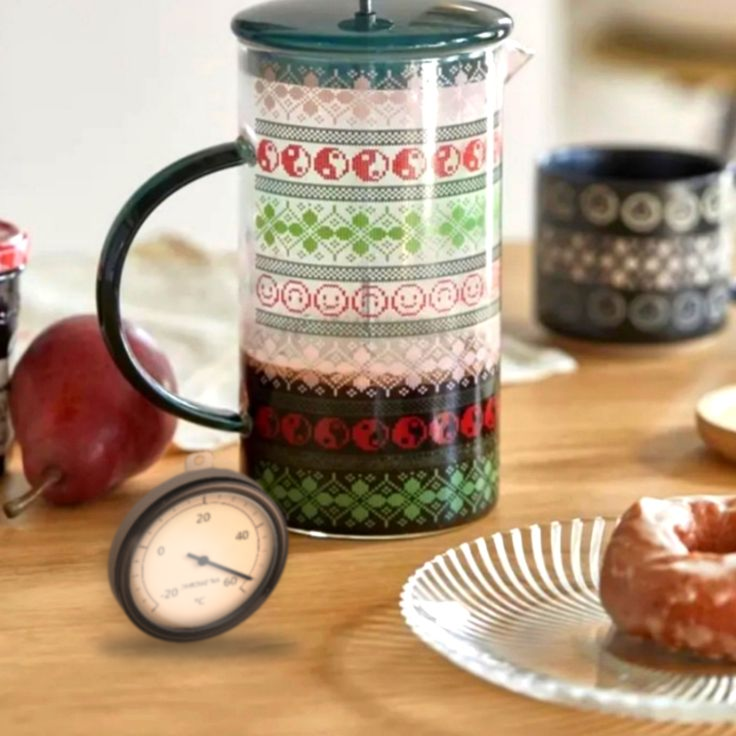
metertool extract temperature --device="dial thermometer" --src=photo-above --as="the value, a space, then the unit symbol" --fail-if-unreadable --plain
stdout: 56 °C
